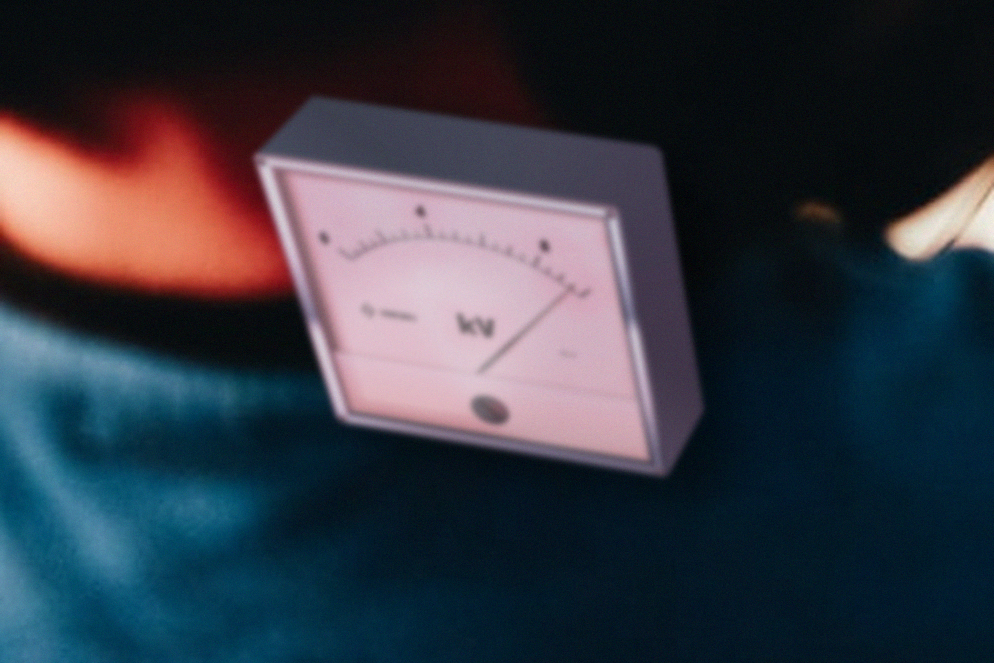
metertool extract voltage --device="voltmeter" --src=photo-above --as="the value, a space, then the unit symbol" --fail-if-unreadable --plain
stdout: 9.5 kV
